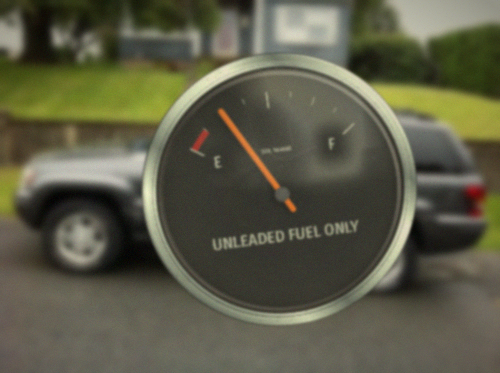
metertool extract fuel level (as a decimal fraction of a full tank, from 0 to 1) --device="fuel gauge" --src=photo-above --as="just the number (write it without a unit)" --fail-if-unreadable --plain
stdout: 0.25
